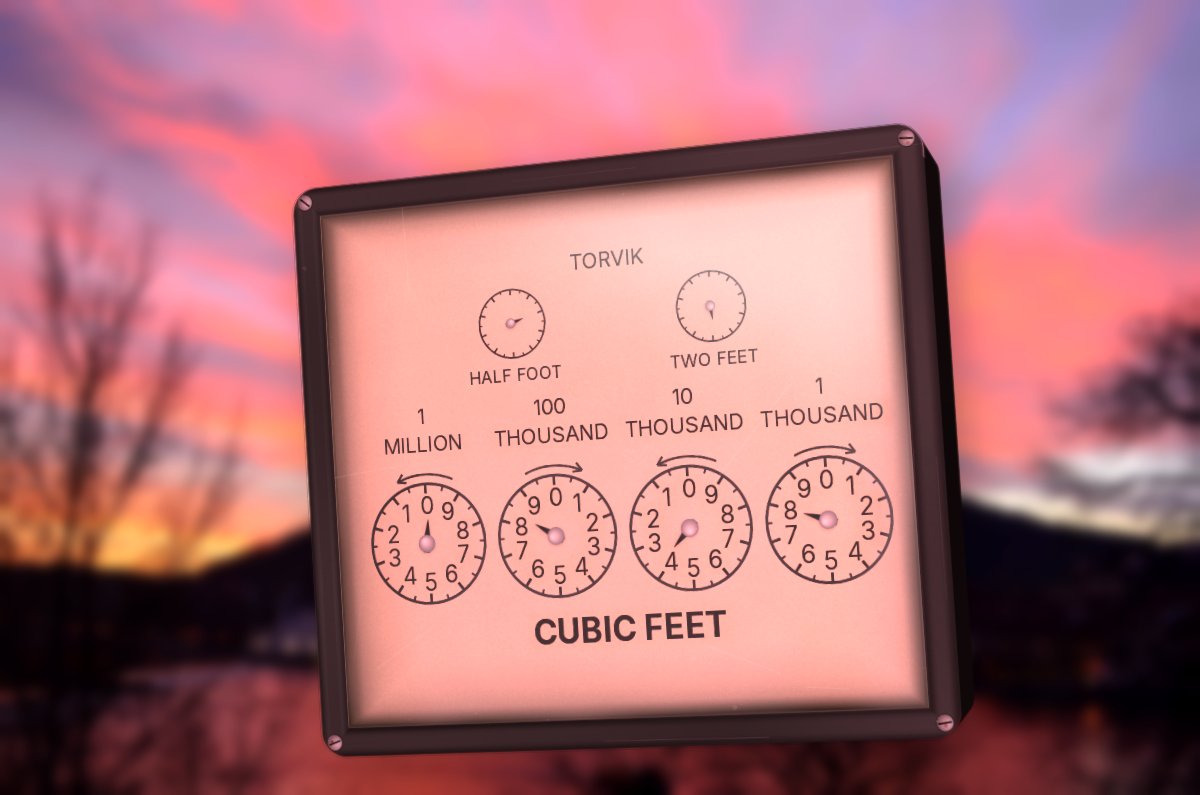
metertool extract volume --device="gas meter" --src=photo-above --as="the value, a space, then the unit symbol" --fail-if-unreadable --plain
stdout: 983800 ft³
